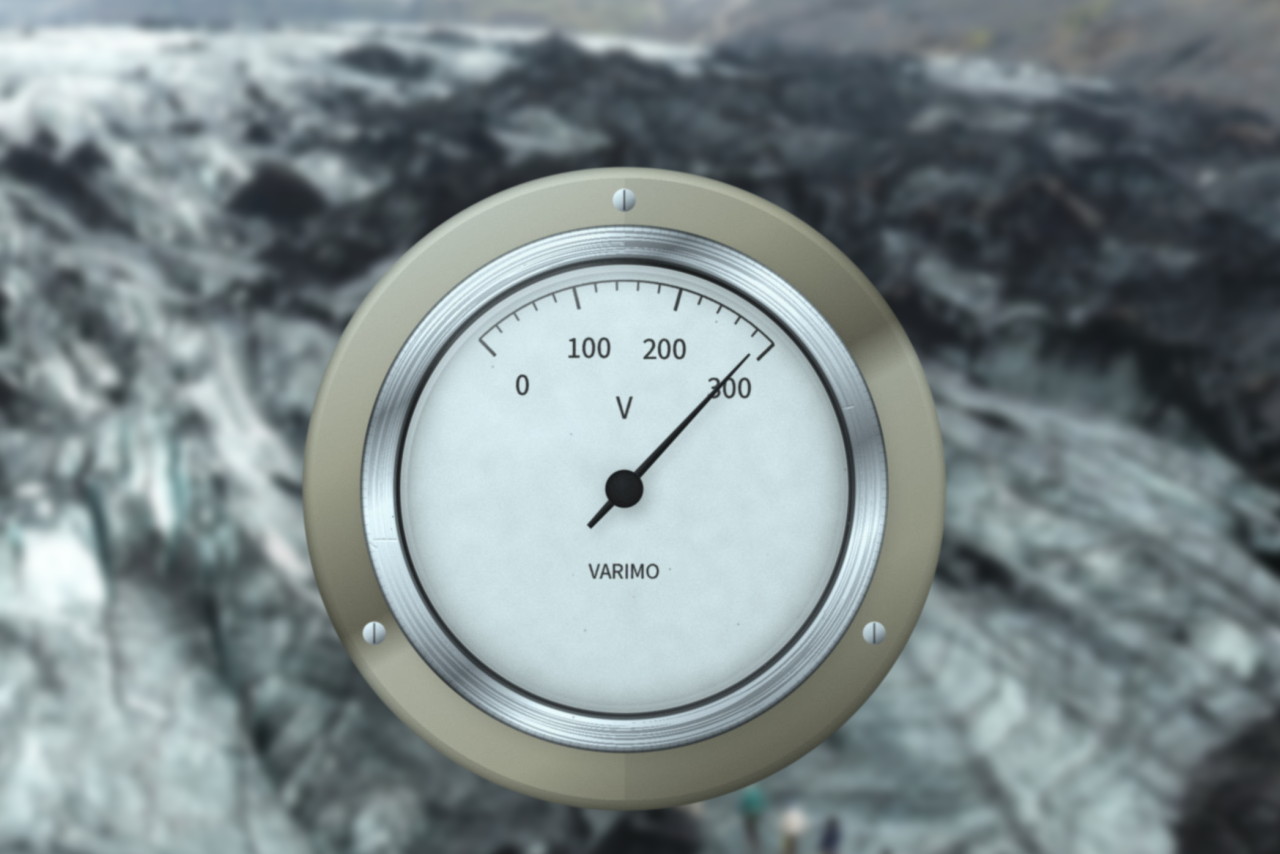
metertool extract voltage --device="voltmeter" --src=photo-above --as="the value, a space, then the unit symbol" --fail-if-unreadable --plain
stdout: 290 V
